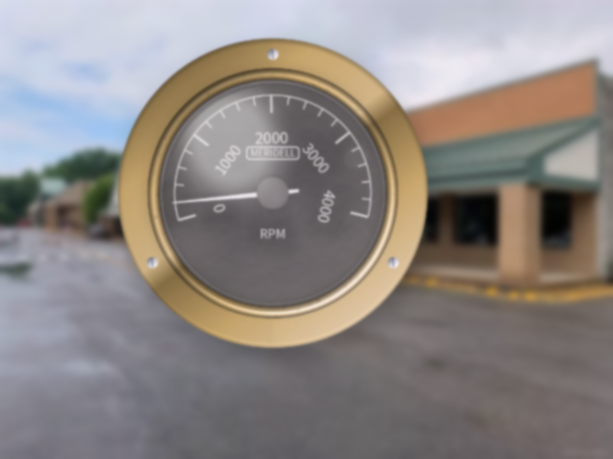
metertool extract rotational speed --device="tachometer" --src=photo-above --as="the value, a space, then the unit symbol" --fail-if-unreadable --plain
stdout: 200 rpm
